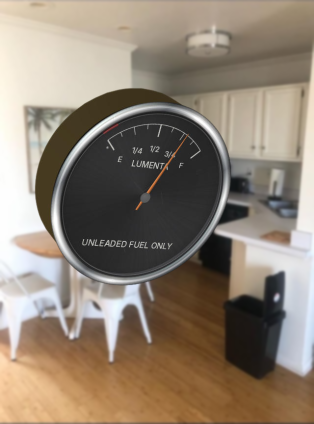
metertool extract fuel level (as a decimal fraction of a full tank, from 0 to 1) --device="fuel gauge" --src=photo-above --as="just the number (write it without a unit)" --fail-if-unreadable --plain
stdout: 0.75
